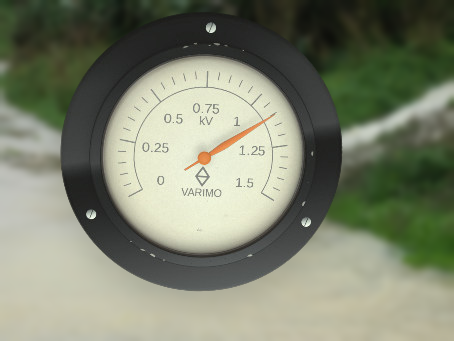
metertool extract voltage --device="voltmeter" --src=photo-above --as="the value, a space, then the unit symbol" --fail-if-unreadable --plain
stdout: 1.1 kV
